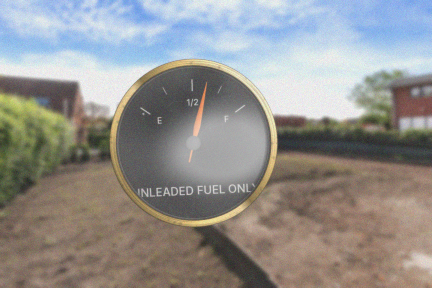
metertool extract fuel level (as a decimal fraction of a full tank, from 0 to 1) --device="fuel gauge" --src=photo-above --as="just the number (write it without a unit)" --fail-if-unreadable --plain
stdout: 0.625
